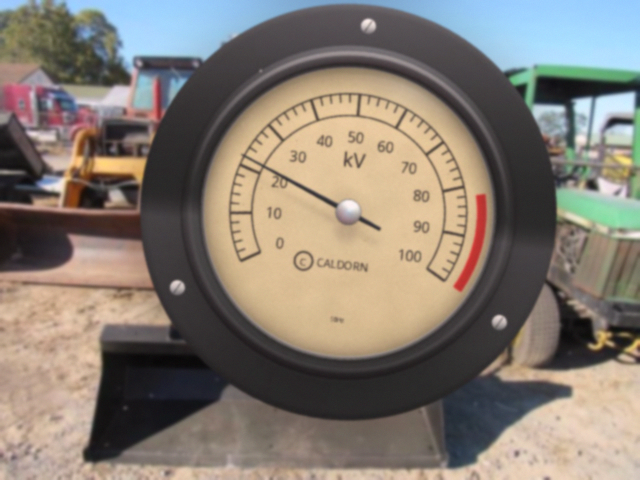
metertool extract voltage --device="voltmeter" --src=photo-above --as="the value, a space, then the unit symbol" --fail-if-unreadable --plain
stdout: 22 kV
